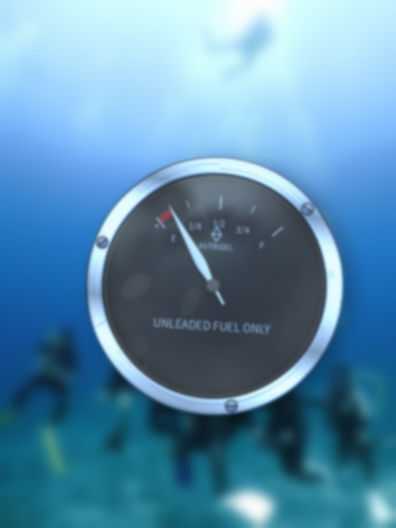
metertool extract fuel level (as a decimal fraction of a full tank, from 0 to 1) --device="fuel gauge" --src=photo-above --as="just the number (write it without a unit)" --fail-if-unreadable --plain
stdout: 0.125
